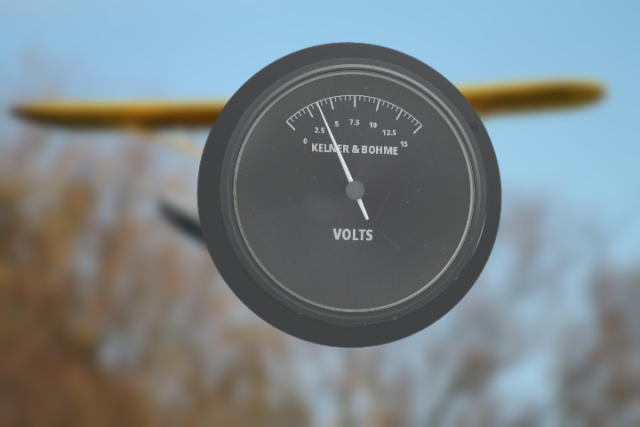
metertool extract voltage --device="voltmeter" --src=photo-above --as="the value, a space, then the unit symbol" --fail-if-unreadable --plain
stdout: 3.5 V
